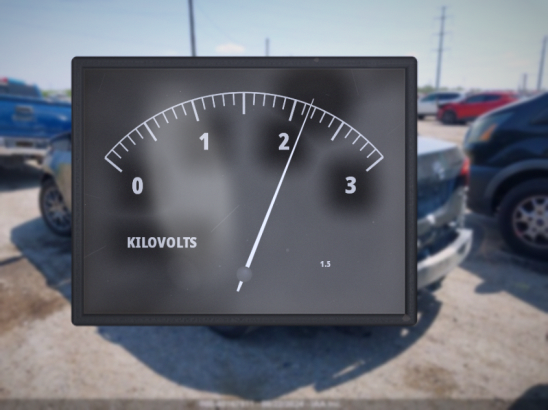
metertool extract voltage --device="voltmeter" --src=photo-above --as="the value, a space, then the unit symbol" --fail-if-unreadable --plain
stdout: 2.15 kV
